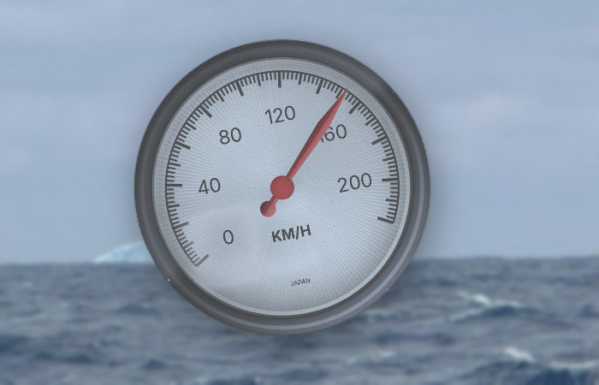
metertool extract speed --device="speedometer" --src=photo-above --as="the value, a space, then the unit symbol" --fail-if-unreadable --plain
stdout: 152 km/h
